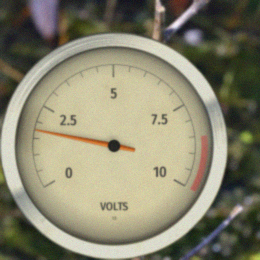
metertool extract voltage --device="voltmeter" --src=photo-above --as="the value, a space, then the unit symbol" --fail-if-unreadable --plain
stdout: 1.75 V
